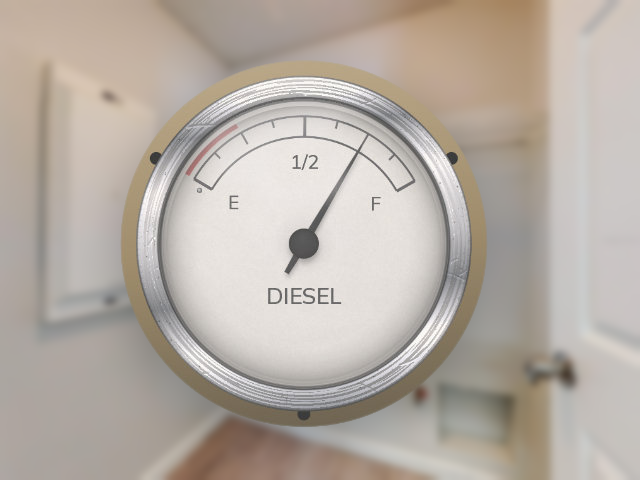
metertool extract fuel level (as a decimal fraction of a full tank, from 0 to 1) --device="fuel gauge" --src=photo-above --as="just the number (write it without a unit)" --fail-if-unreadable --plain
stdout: 0.75
